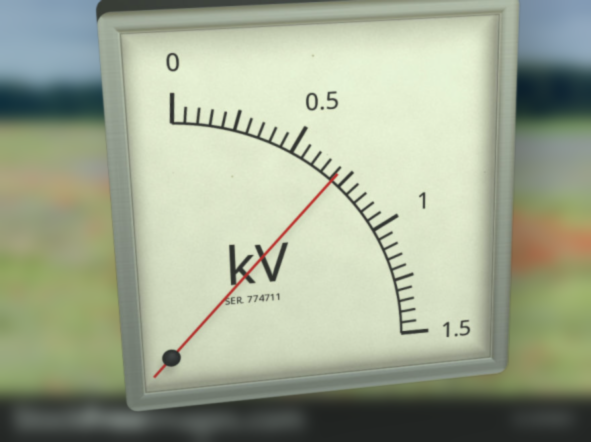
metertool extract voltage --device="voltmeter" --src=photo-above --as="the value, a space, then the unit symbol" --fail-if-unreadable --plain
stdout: 0.7 kV
